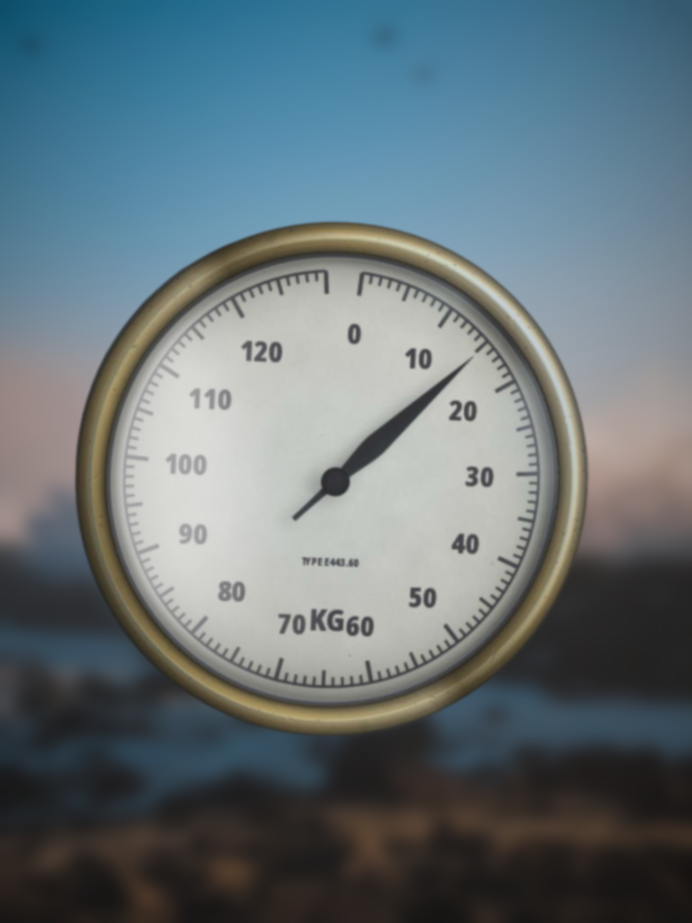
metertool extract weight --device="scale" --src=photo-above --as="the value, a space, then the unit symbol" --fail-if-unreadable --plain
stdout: 15 kg
